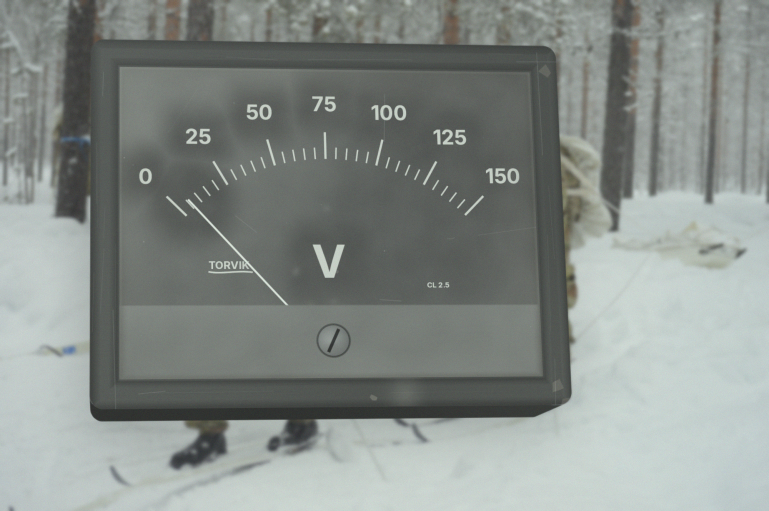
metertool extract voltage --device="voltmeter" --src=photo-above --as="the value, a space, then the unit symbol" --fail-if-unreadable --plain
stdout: 5 V
